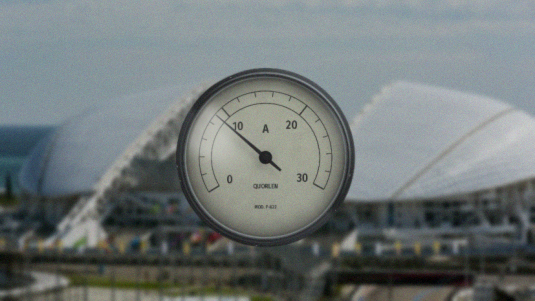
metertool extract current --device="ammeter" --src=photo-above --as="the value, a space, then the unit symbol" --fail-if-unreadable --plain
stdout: 9 A
